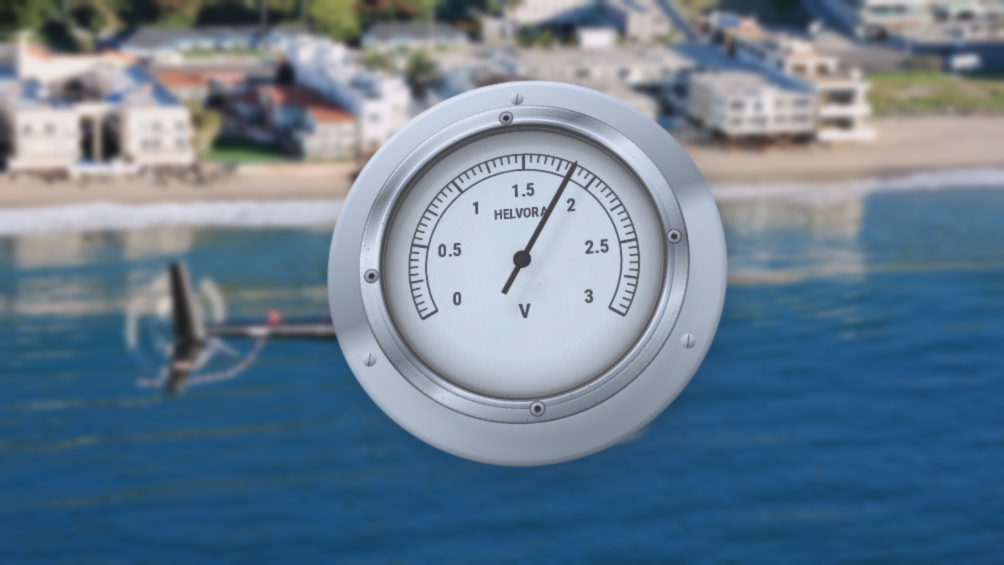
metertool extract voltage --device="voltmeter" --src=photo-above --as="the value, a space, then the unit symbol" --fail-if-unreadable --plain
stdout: 1.85 V
